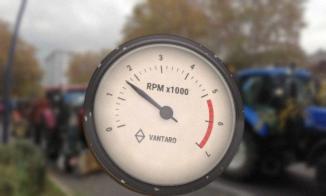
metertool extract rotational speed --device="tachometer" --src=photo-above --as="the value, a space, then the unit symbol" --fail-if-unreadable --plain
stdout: 1600 rpm
